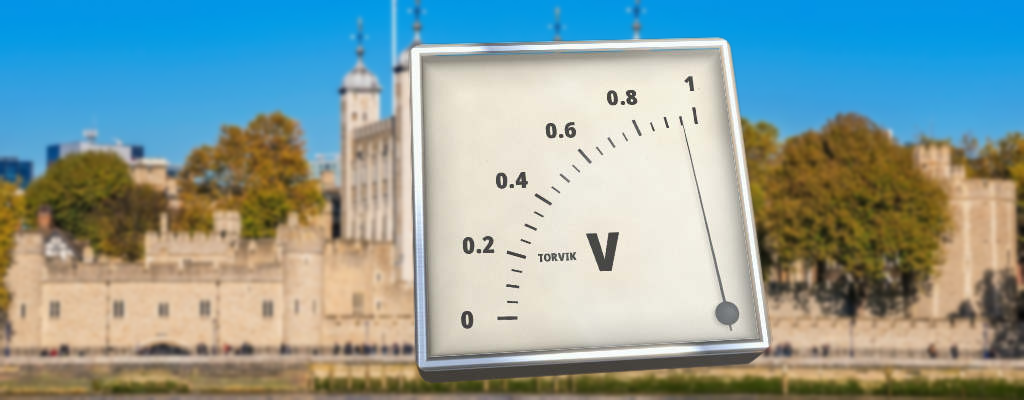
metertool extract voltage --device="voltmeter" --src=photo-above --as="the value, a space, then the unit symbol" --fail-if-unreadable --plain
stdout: 0.95 V
